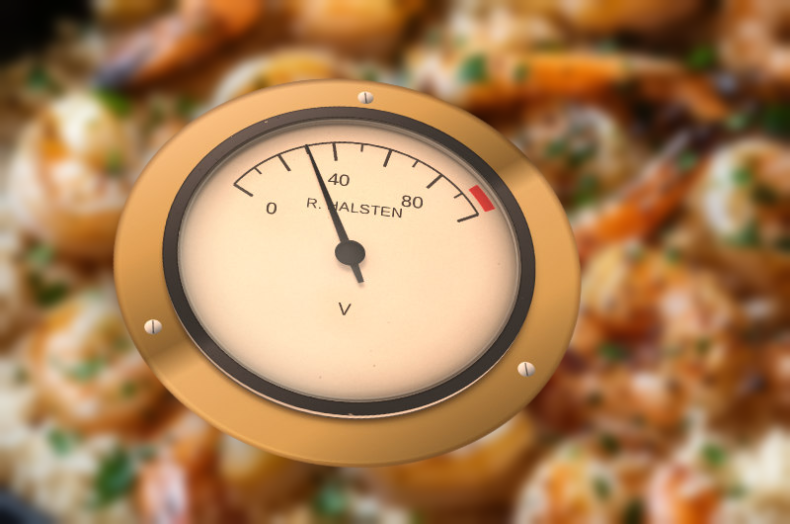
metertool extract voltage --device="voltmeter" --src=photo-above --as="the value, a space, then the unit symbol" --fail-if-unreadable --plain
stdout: 30 V
